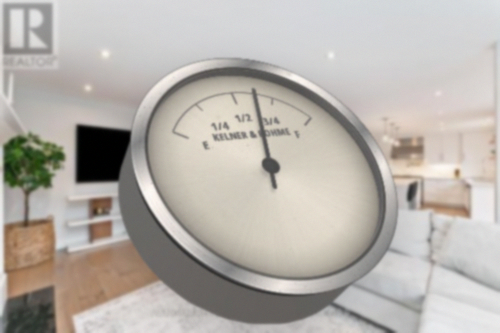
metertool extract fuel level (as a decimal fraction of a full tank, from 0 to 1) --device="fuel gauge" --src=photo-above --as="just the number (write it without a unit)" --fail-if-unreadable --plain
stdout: 0.625
